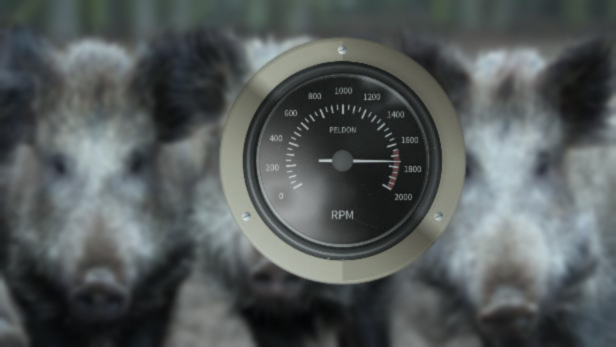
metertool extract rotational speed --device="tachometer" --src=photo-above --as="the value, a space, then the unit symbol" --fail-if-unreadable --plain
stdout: 1750 rpm
